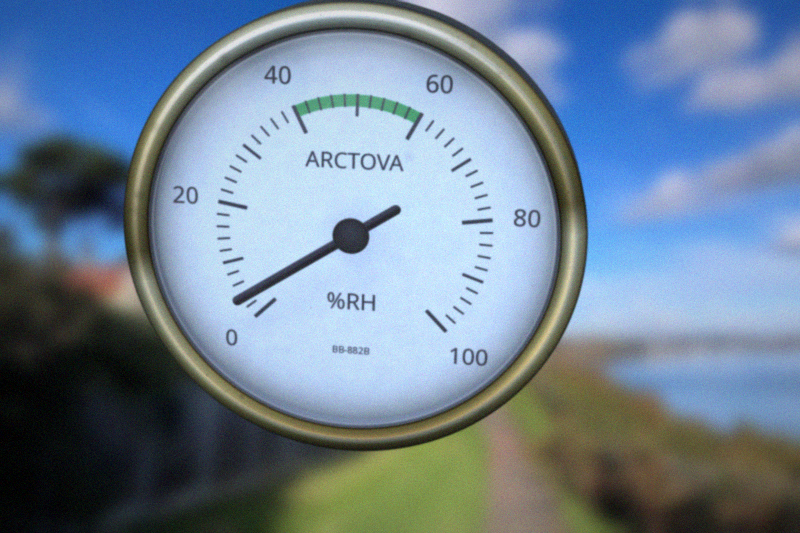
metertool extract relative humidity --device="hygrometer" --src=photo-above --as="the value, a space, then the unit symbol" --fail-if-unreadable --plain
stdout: 4 %
